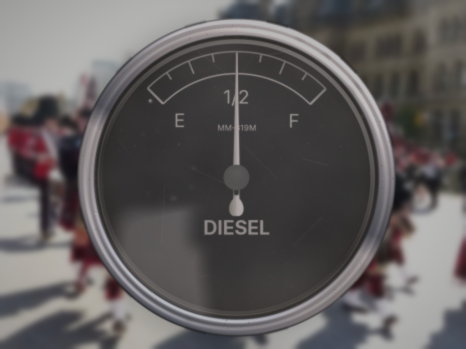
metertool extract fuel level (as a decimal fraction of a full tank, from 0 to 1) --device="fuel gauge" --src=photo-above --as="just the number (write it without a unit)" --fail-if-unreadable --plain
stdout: 0.5
